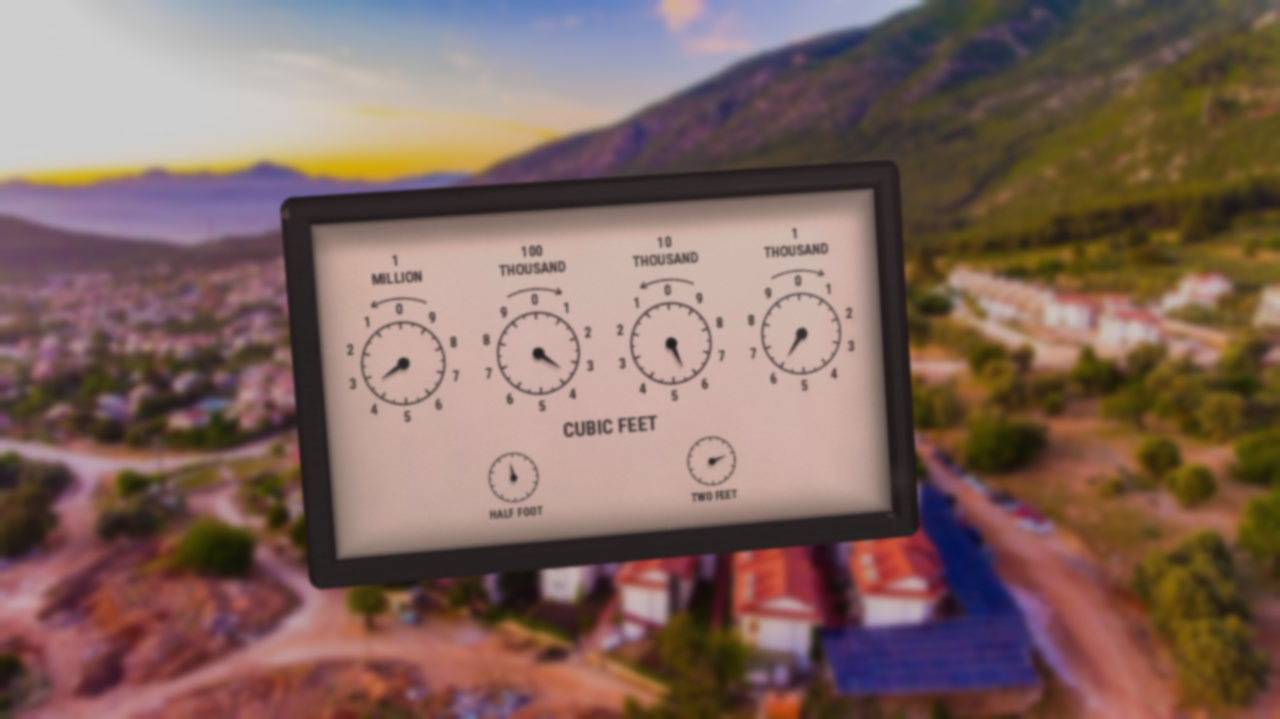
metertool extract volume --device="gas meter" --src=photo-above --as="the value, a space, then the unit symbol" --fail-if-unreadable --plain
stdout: 335600 ft³
